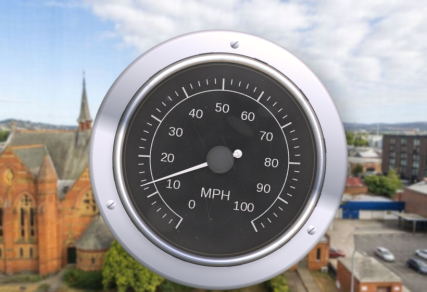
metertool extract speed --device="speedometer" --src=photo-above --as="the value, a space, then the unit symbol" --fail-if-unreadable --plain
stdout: 13 mph
